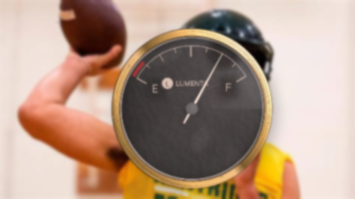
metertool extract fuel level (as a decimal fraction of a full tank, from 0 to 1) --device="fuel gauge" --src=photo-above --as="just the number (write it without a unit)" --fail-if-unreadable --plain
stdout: 0.75
